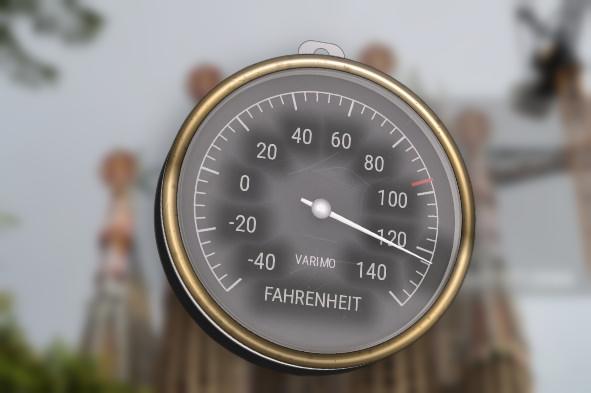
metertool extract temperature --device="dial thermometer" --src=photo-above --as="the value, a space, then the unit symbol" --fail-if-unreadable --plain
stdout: 124 °F
